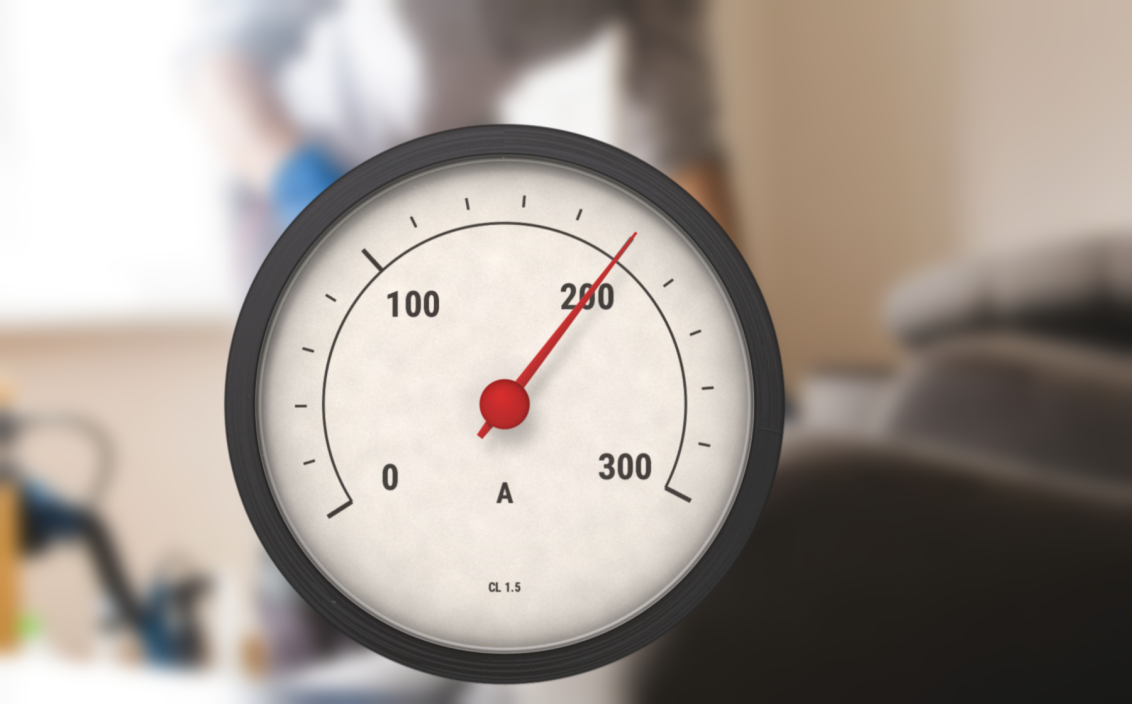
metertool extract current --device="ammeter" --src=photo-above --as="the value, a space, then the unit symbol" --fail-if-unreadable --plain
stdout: 200 A
